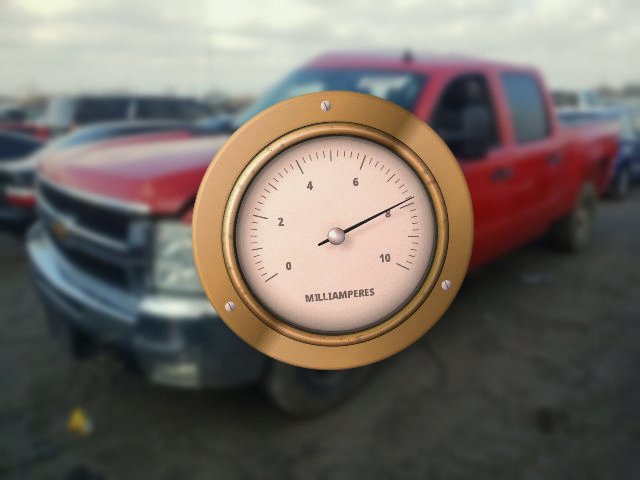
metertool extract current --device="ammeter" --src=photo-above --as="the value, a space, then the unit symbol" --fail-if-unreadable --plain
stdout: 7.8 mA
